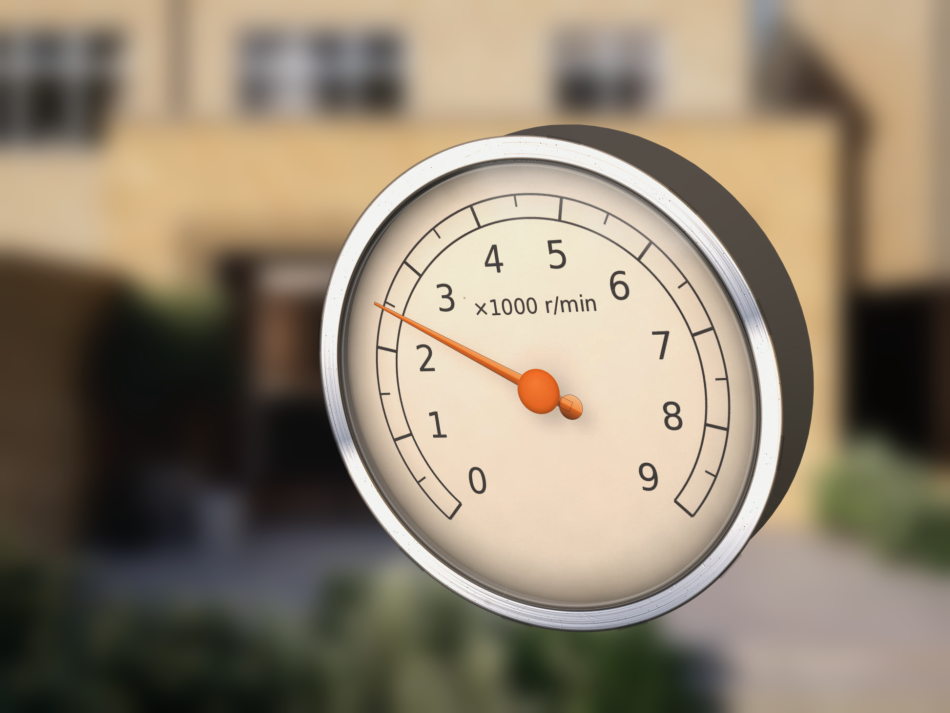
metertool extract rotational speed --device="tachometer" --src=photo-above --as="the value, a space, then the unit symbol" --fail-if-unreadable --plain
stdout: 2500 rpm
